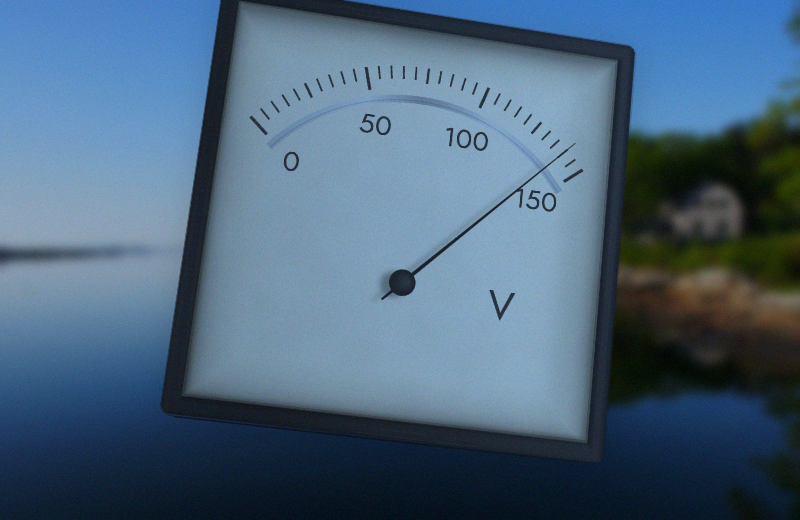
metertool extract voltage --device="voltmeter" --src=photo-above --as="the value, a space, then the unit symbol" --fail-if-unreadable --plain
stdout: 140 V
